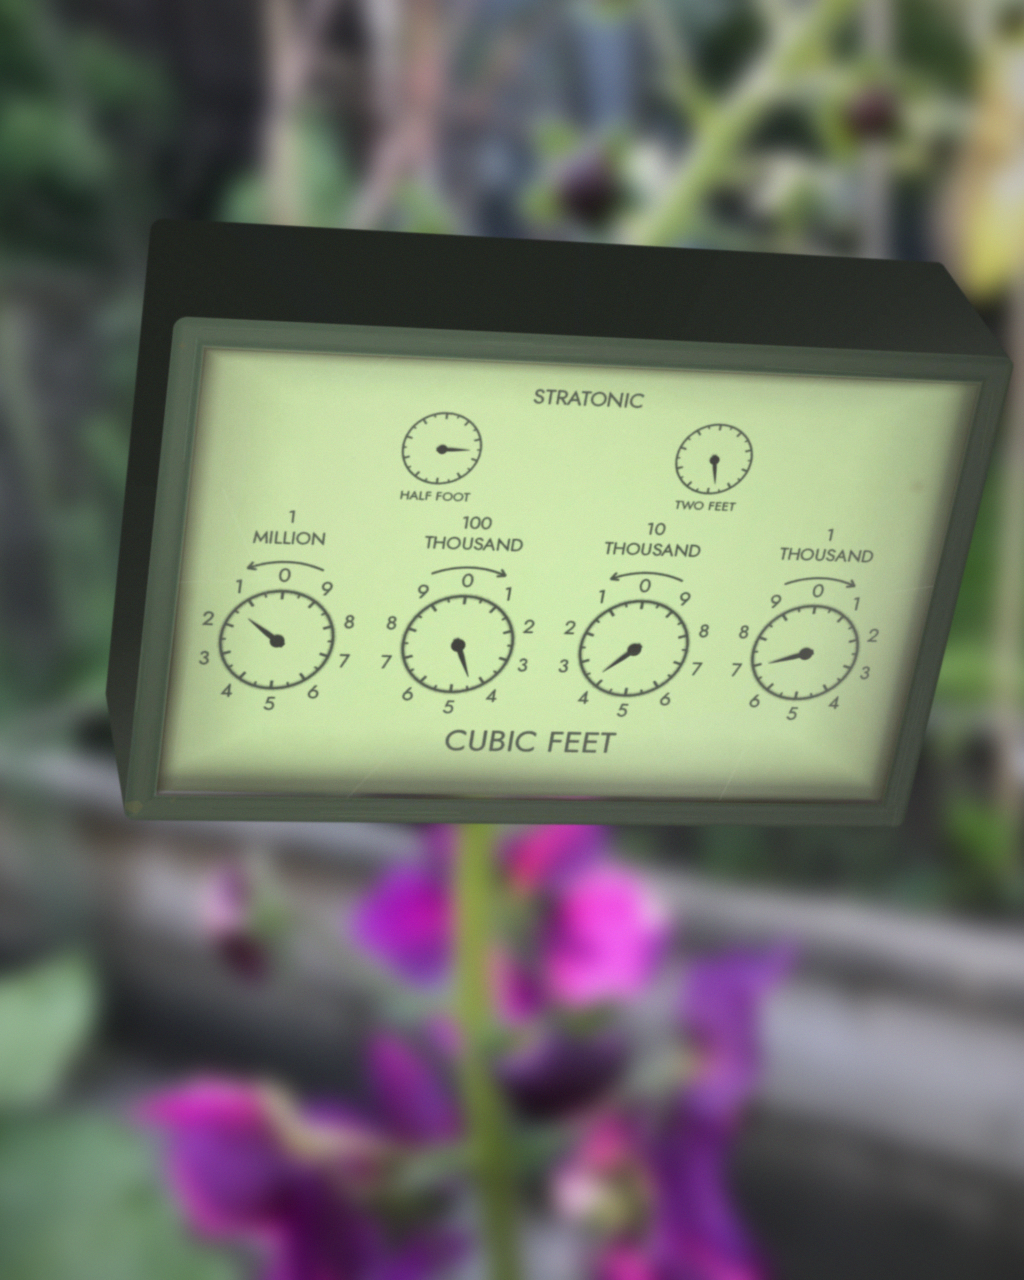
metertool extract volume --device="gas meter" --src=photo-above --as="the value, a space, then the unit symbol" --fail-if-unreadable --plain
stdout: 143700 ft³
